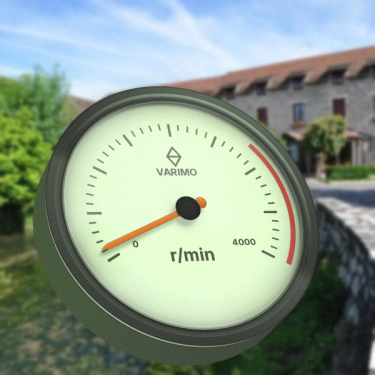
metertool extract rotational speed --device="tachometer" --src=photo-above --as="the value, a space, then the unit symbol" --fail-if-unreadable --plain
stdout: 100 rpm
